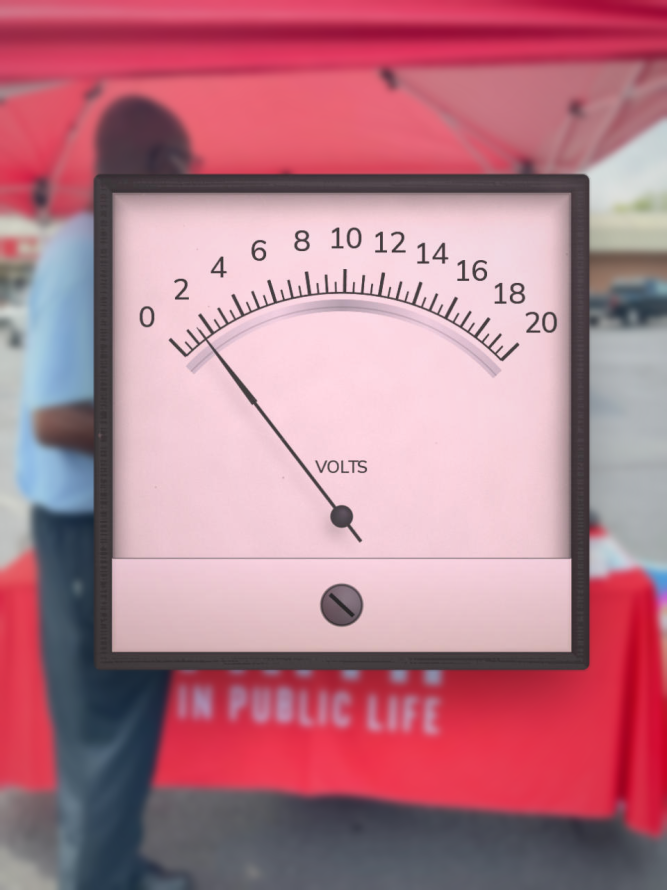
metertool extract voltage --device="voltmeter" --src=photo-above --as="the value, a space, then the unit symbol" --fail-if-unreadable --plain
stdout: 1.5 V
